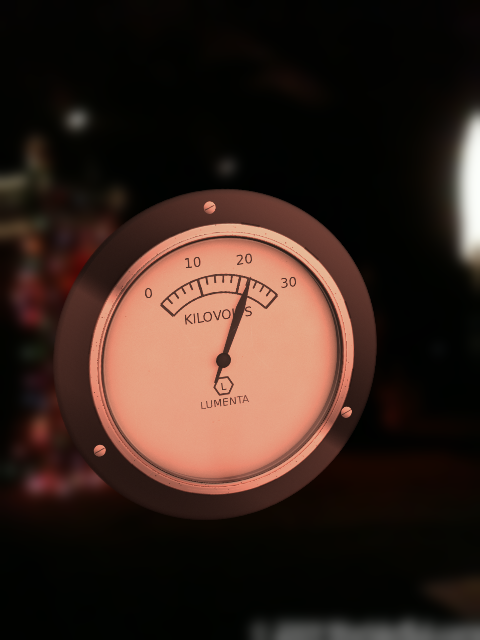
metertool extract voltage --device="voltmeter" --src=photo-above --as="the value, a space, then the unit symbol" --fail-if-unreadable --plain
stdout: 22 kV
